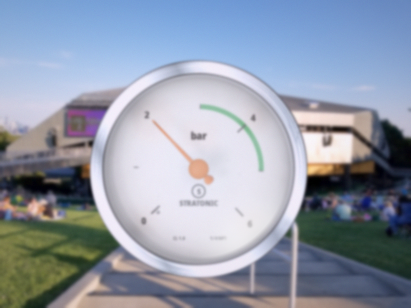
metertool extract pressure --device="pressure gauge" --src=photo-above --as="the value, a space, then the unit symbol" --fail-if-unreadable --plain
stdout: 2 bar
